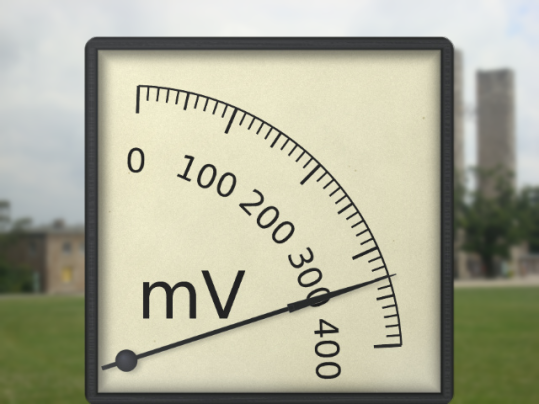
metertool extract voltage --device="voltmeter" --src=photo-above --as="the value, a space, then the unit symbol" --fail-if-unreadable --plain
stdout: 330 mV
